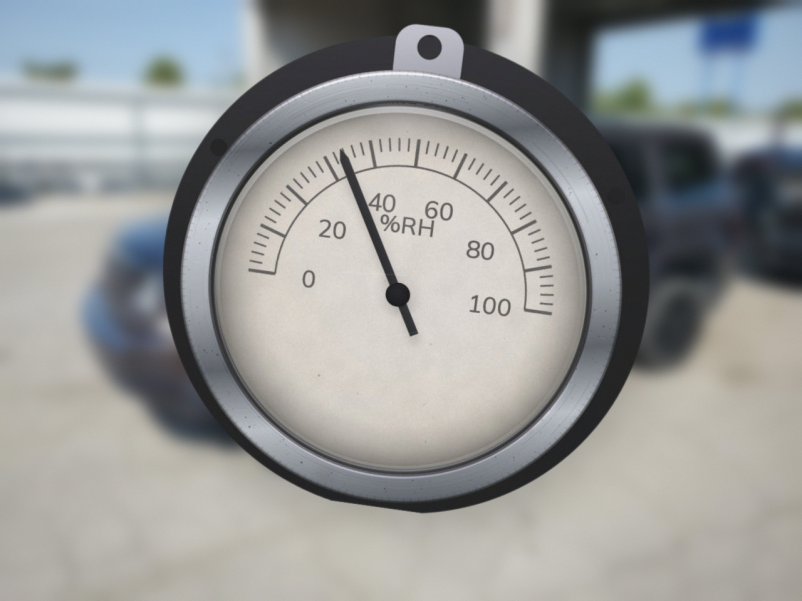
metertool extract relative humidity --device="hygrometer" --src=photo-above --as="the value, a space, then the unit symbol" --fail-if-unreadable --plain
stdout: 34 %
